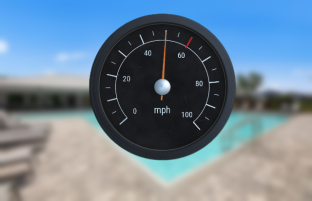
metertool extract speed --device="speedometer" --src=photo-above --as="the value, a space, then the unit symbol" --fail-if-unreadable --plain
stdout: 50 mph
